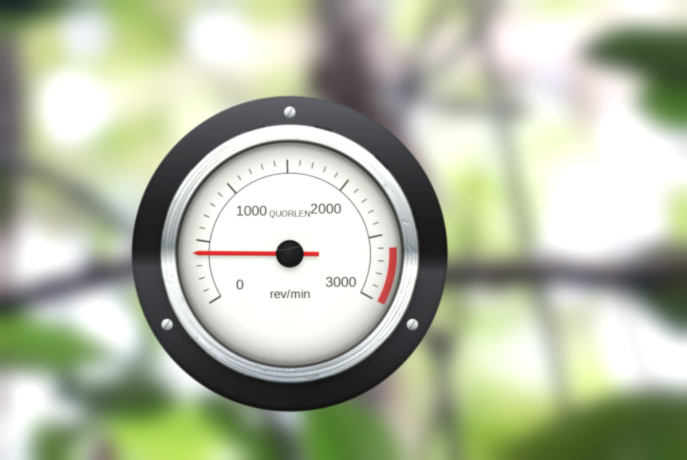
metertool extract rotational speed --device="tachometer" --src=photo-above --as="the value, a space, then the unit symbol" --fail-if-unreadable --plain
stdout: 400 rpm
